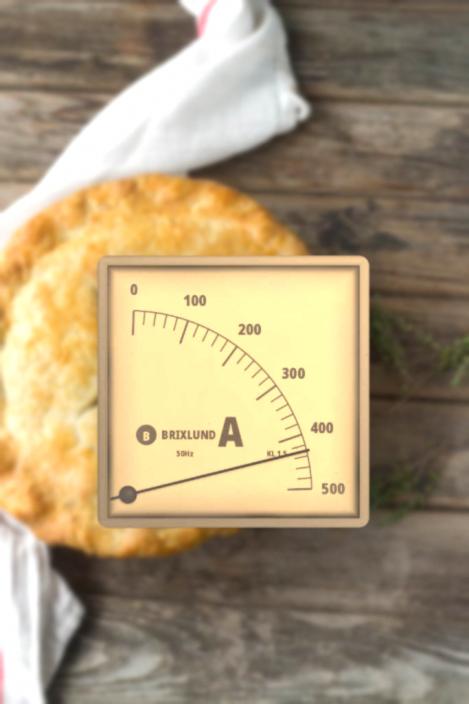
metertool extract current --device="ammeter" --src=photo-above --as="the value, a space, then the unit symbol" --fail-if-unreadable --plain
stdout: 430 A
